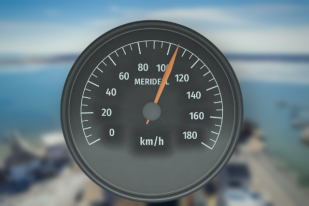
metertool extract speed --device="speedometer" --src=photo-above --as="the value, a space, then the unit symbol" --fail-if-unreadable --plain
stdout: 105 km/h
